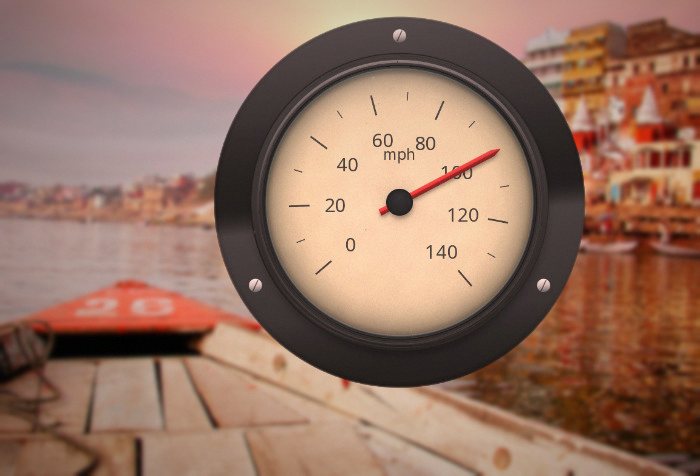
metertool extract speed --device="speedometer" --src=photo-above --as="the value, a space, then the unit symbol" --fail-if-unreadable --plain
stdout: 100 mph
